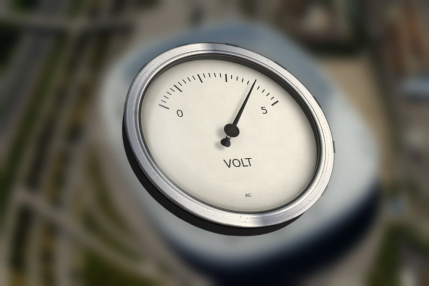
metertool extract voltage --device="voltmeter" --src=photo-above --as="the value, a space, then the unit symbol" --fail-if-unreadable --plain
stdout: 4 V
